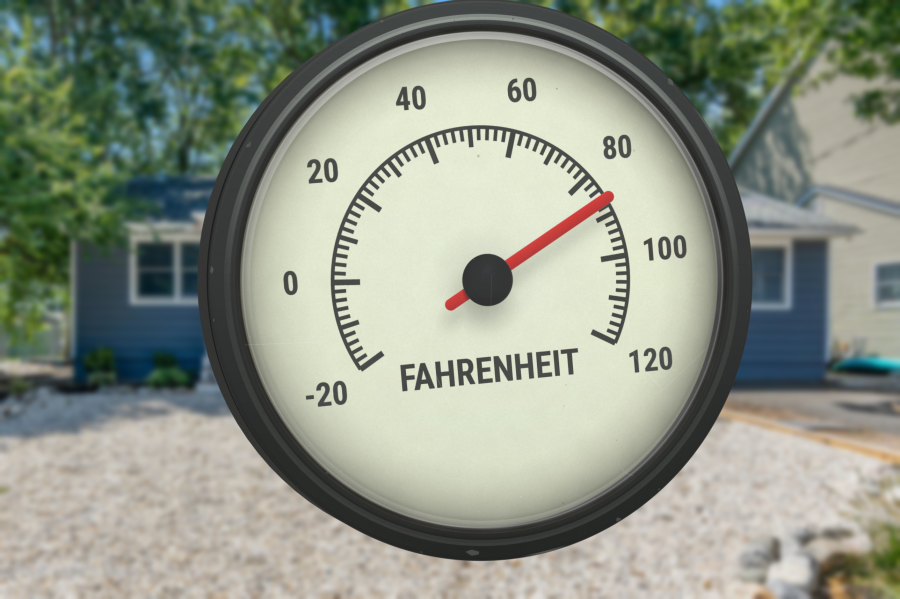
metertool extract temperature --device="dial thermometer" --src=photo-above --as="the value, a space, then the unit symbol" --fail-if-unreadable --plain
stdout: 86 °F
